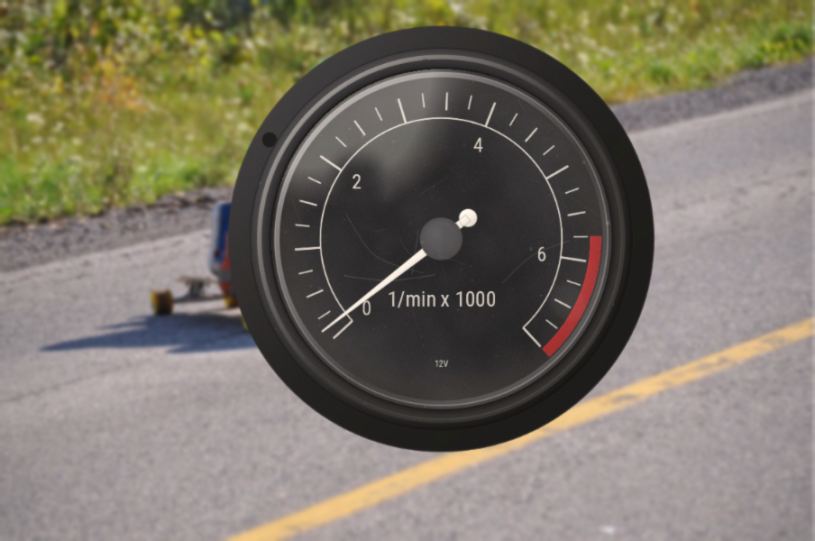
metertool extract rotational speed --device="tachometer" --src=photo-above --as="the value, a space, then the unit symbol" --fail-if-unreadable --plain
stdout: 125 rpm
